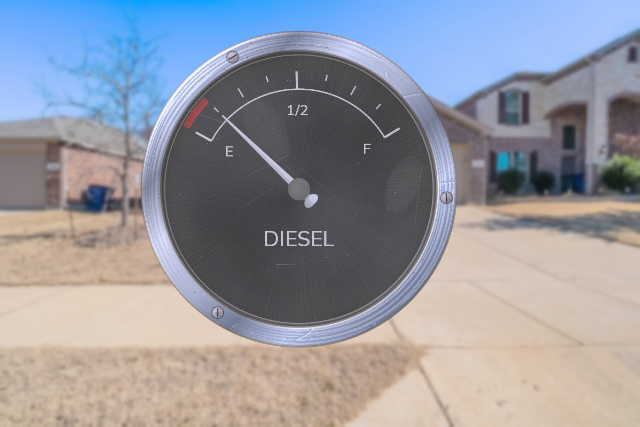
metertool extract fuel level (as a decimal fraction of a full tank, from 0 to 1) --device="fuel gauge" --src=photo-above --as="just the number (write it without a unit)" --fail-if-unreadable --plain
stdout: 0.125
